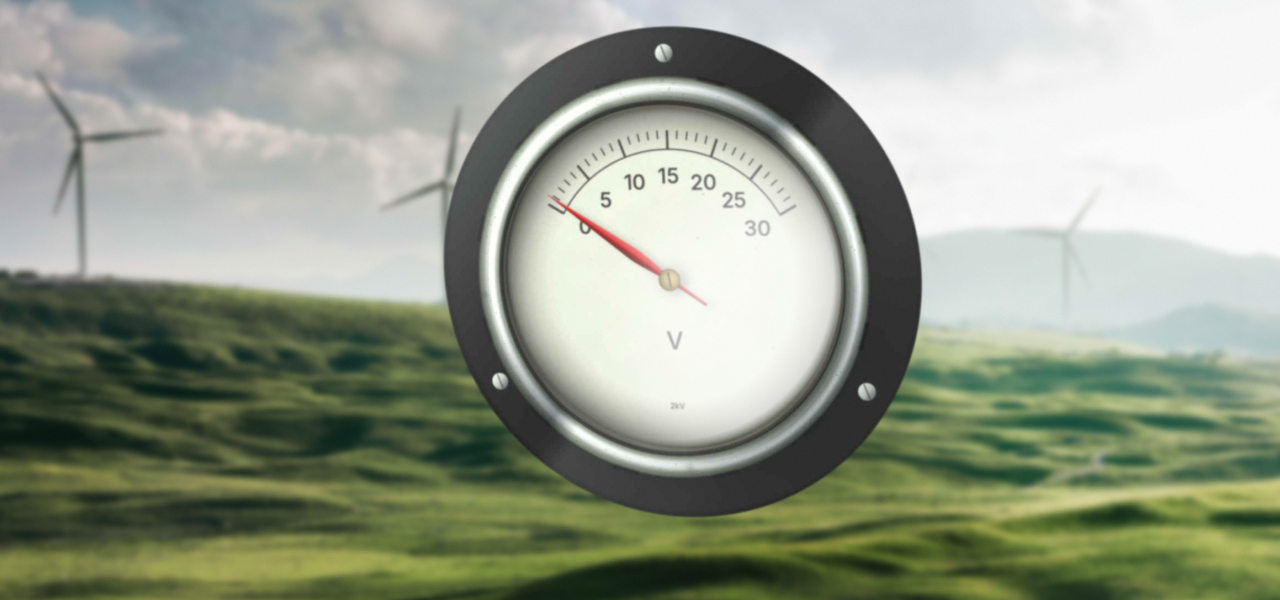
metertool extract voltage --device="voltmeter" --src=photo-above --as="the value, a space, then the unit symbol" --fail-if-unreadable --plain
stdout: 1 V
